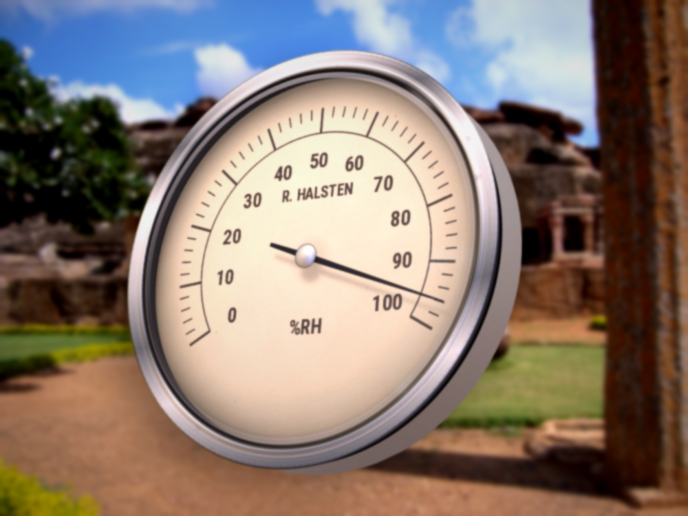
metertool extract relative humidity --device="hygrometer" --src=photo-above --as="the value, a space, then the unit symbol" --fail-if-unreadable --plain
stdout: 96 %
